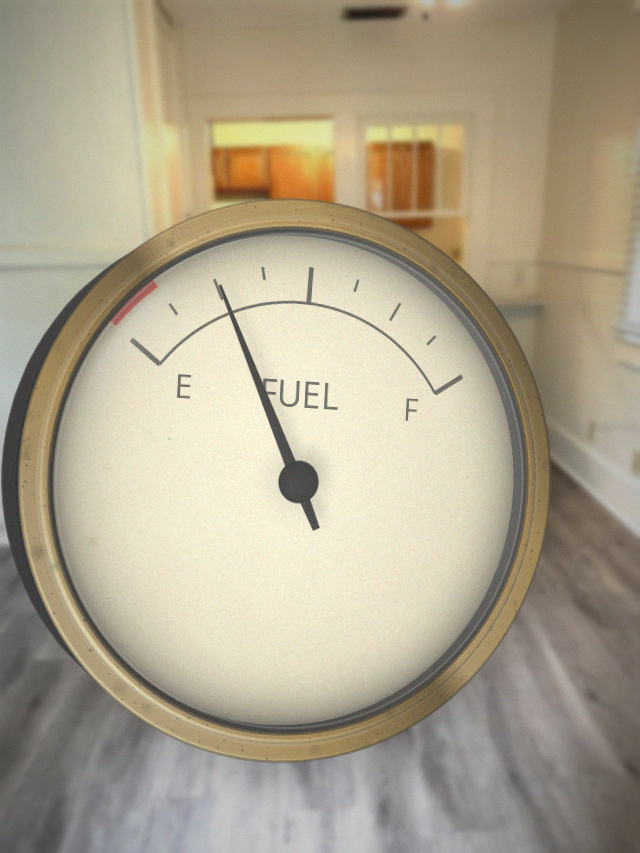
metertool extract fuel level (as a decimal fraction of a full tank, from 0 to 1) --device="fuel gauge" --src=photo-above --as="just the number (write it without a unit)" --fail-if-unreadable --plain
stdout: 0.25
